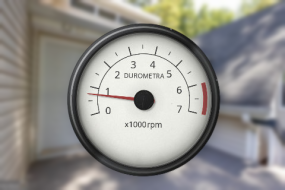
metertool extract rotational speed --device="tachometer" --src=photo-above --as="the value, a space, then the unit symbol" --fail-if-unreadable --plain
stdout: 750 rpm
